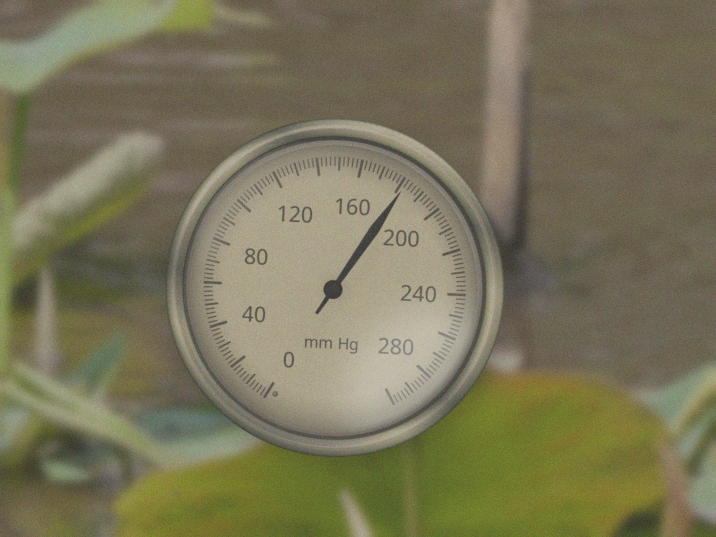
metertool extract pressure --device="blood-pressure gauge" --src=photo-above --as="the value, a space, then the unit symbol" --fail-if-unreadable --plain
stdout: 182 mmHg
